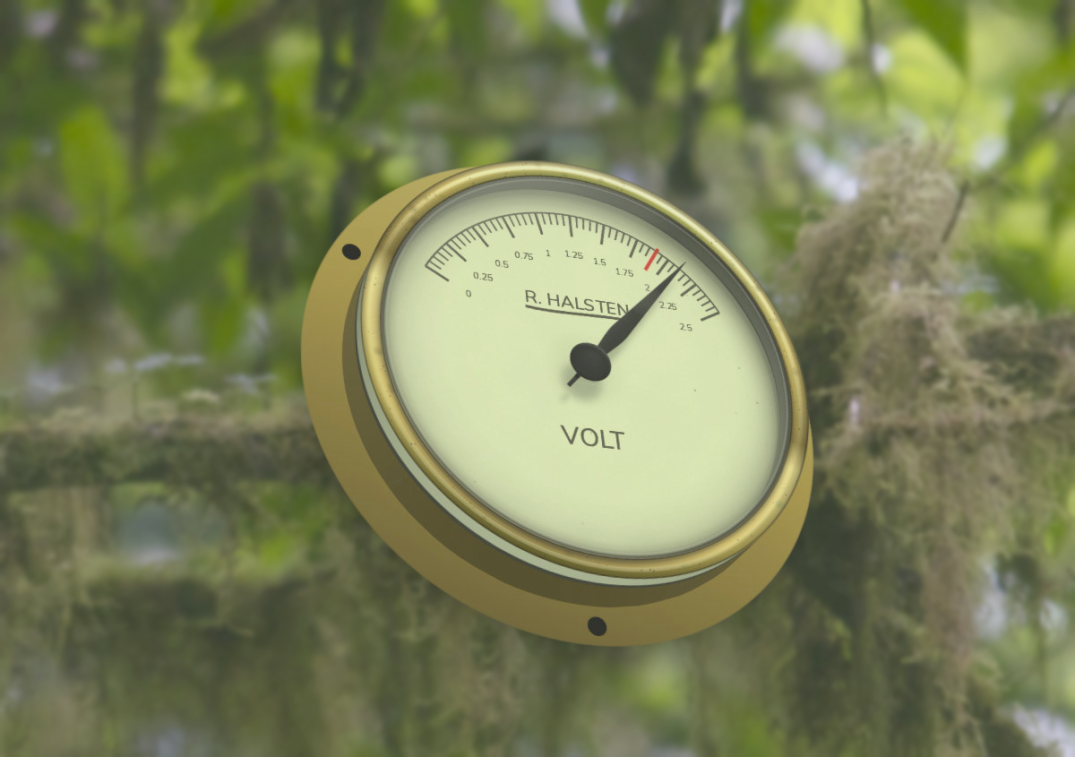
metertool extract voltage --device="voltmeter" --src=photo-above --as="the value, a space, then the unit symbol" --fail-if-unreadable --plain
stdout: 2.1 V
